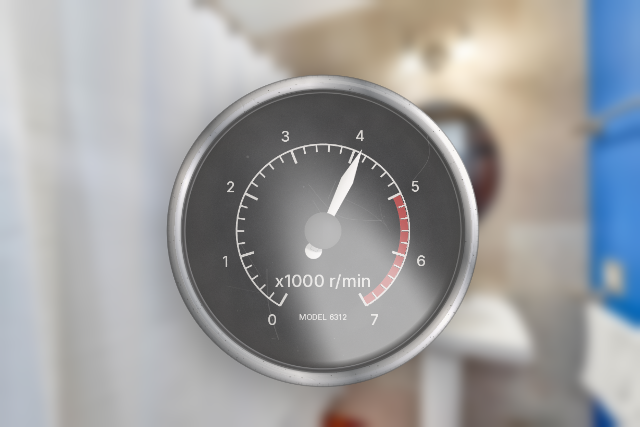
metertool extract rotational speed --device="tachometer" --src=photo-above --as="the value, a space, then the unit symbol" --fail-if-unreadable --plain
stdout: 4100 rpm
